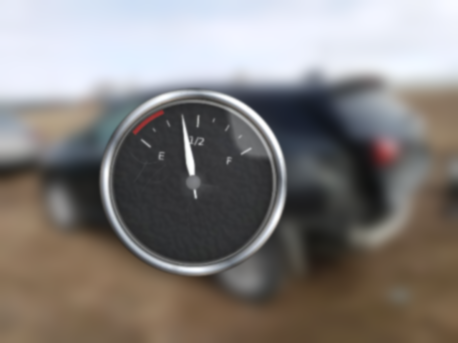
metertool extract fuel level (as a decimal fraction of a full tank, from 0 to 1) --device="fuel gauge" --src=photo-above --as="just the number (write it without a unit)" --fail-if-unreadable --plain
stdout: 0.375
